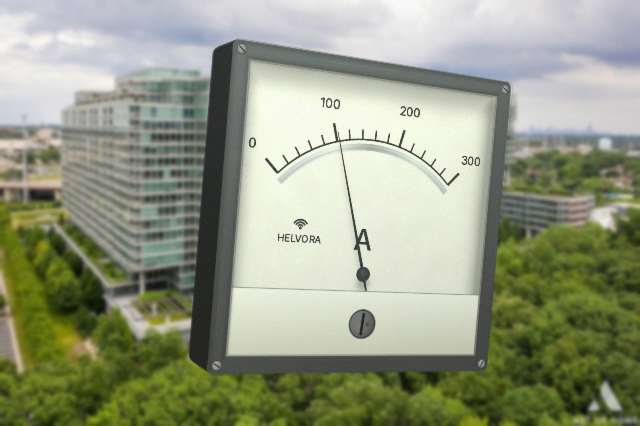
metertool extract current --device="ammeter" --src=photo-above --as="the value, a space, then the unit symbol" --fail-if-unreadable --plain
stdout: 100 A
